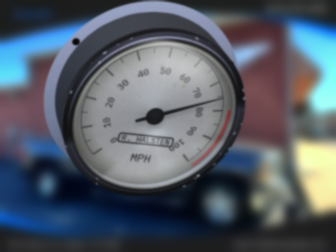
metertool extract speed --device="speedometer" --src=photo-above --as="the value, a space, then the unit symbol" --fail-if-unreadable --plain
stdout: 75 mph
